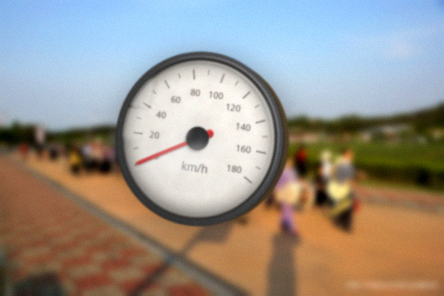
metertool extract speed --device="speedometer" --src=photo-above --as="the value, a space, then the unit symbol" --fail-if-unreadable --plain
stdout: 0 km/h
